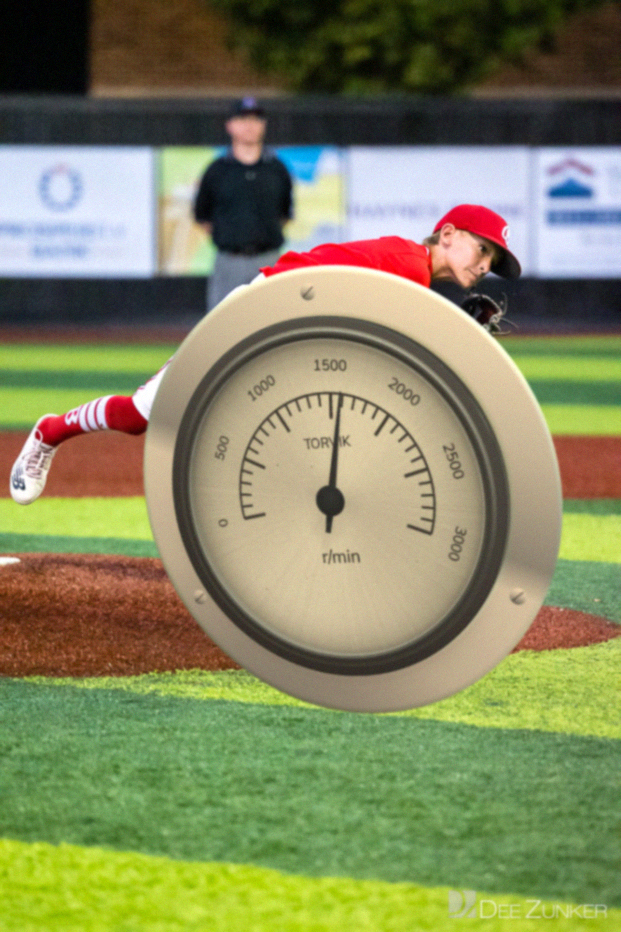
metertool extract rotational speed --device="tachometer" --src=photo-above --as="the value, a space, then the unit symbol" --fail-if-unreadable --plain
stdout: 1600 rpm
